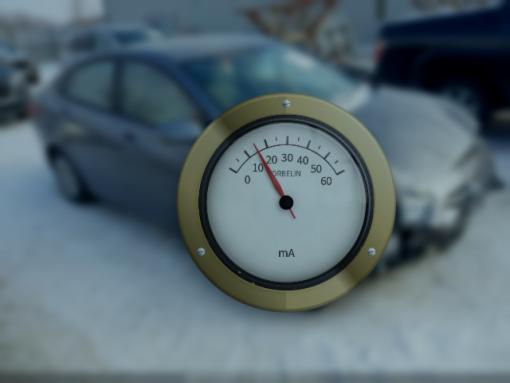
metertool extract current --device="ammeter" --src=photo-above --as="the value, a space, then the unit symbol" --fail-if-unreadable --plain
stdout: 15 mA
